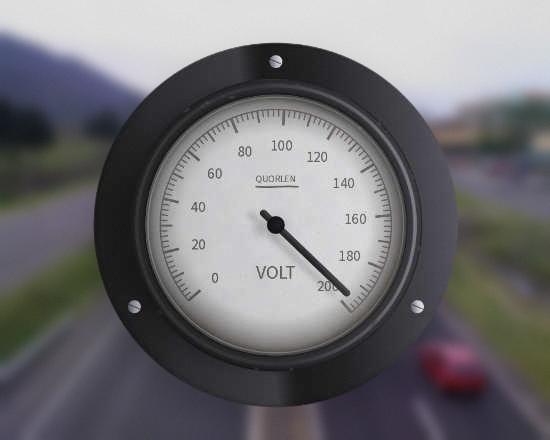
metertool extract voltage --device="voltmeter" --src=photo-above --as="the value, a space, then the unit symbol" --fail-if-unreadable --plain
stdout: 196 V
